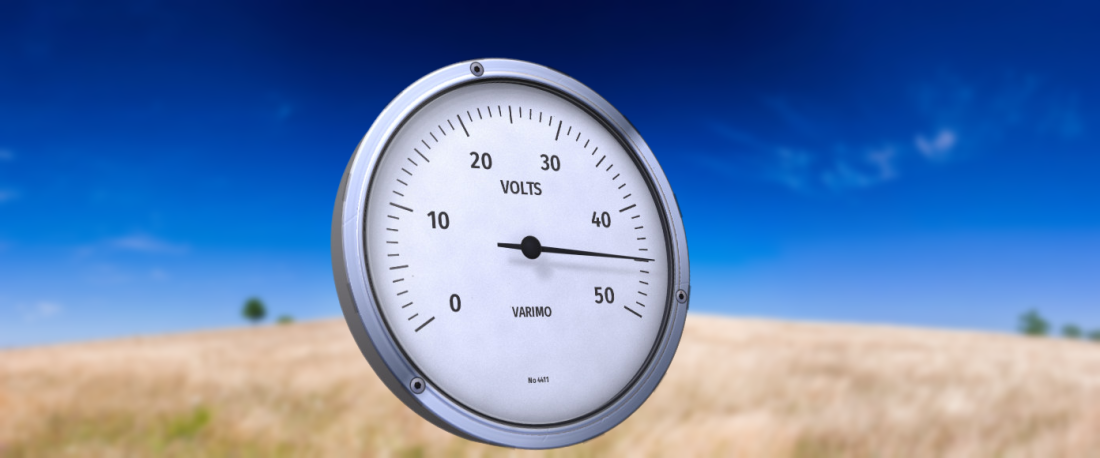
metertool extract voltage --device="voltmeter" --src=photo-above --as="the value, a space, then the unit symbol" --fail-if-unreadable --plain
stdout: 45 V
